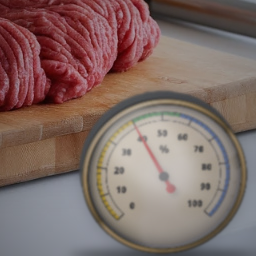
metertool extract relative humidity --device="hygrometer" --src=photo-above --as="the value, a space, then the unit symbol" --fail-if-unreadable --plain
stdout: 40 %
